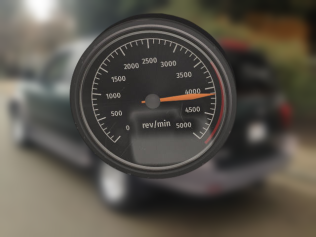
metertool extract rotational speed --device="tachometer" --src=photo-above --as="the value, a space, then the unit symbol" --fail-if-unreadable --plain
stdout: 4100 rpm
